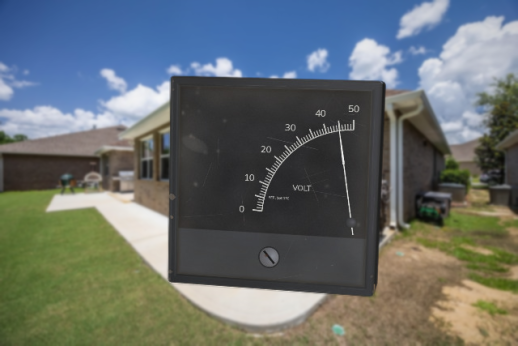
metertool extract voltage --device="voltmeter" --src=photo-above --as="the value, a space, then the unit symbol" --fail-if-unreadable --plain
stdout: 45 V
